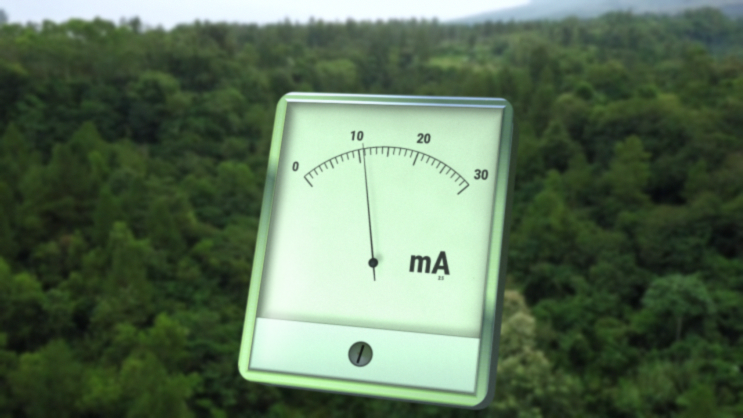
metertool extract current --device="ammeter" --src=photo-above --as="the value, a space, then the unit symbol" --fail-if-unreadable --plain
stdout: 11 mA
